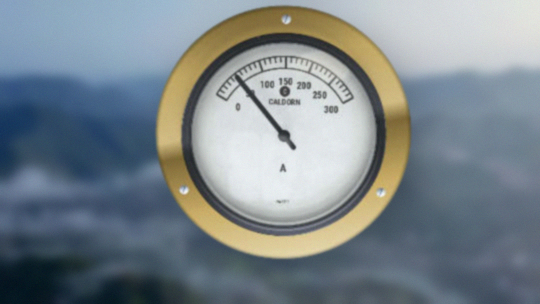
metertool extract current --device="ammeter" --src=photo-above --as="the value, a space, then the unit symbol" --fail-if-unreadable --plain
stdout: 50 A
